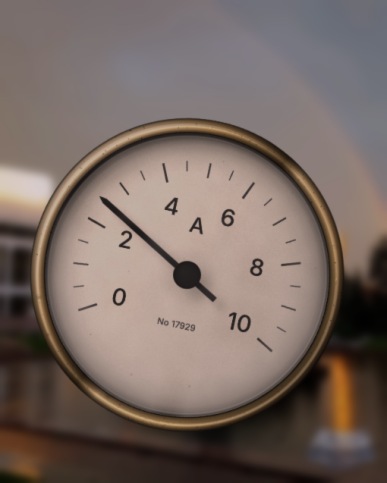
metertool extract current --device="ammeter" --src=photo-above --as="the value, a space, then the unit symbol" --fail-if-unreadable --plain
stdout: 2.5 A
